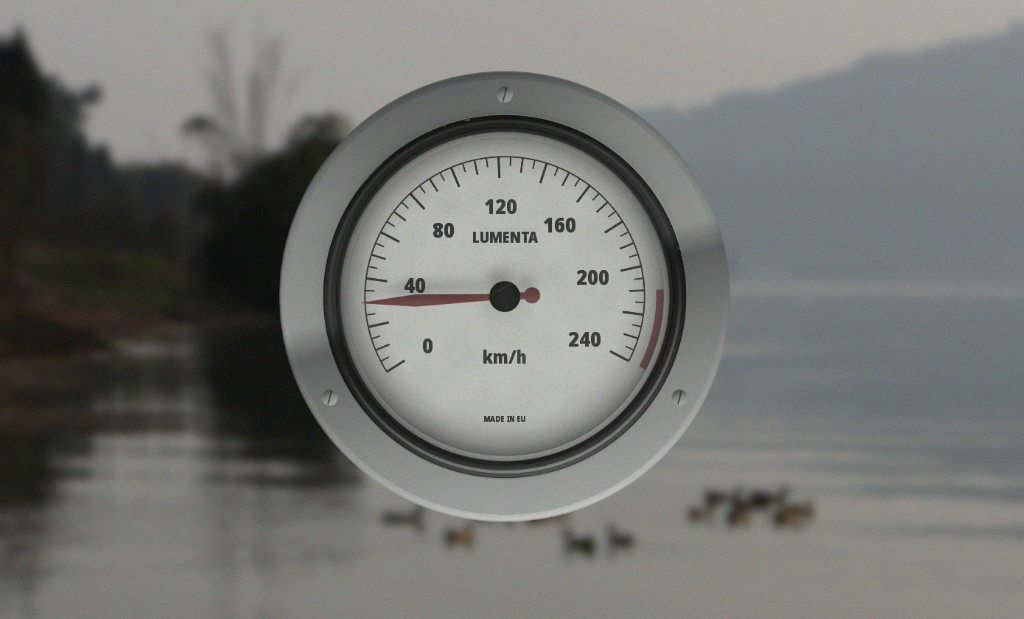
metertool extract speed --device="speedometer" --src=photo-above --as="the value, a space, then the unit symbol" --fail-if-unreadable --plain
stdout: 30 km/h
